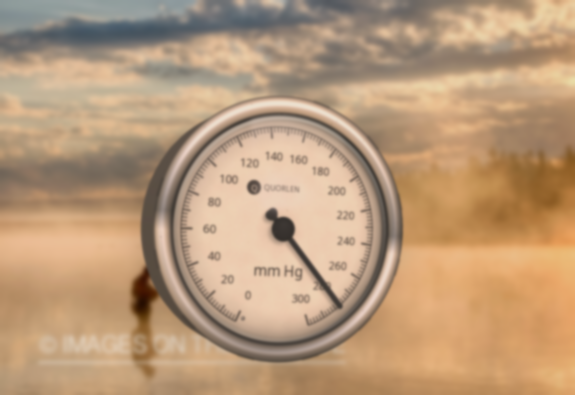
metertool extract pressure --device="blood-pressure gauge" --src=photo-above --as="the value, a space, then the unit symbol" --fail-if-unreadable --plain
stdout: 280 mmHg
